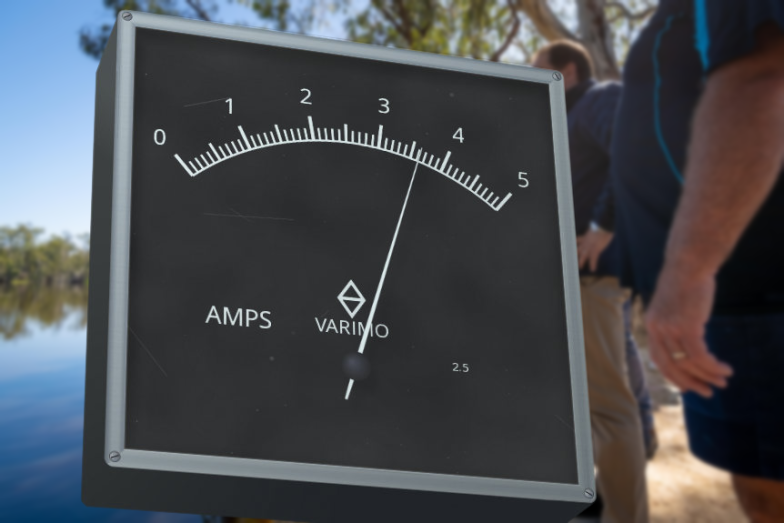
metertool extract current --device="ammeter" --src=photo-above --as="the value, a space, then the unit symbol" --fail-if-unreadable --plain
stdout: 3.6 A
